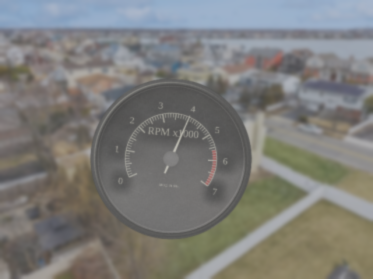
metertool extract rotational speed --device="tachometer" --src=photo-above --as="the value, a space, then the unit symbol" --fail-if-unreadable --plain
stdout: 4000 rpm
